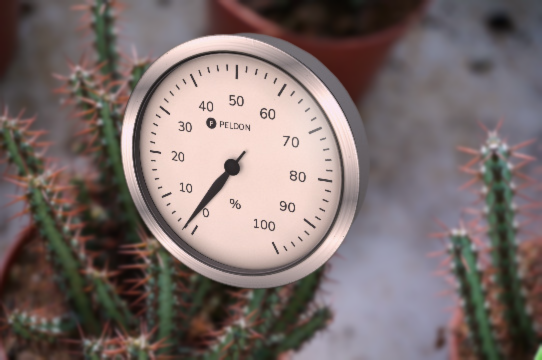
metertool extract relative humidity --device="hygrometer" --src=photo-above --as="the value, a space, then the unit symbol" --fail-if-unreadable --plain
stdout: 2 %
